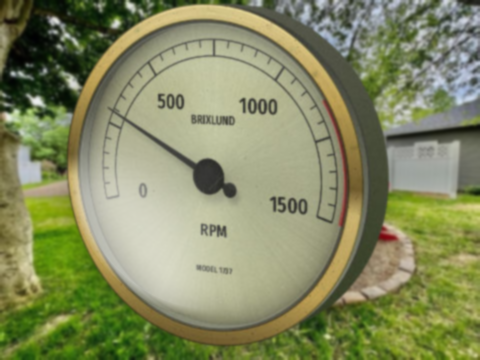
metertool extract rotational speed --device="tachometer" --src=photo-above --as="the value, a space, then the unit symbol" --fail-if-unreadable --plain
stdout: 300 rpm
